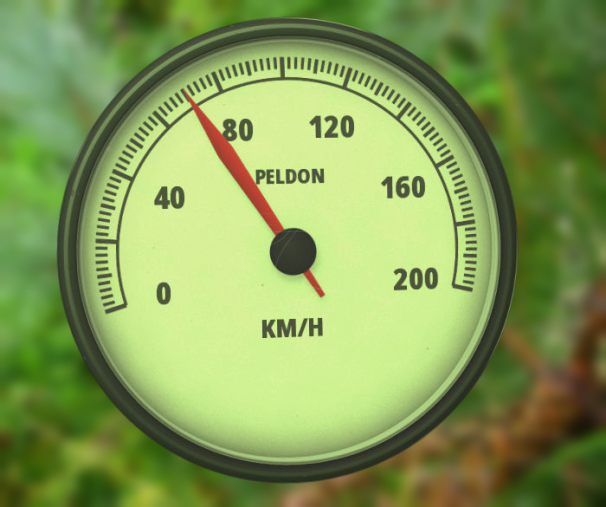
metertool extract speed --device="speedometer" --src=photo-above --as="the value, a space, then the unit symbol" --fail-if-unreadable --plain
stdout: 70 km/h
